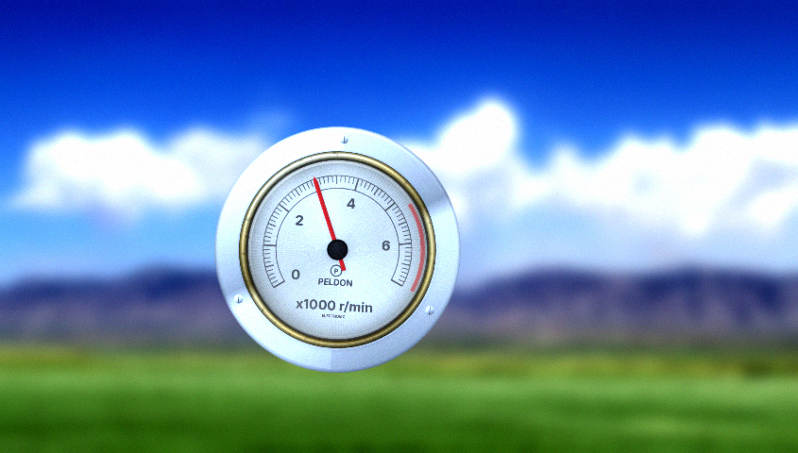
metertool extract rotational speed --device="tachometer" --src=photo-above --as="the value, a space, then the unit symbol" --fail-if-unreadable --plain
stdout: 3000 rpm
